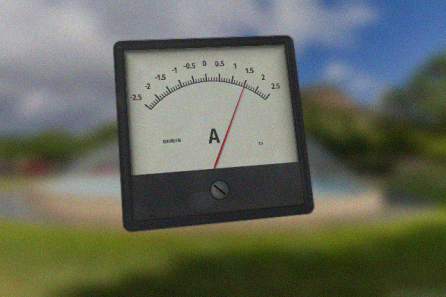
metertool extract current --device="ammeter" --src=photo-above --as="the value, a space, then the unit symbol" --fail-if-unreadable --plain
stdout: 1.5 A
